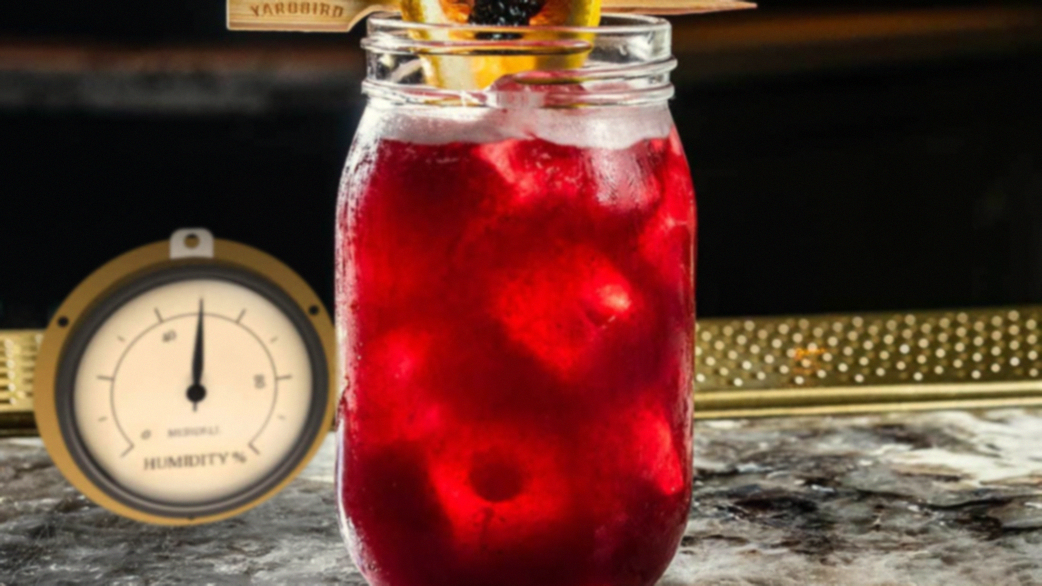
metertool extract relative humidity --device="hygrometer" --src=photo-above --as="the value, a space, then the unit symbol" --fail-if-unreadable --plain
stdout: 50 %
